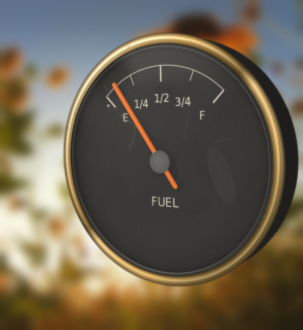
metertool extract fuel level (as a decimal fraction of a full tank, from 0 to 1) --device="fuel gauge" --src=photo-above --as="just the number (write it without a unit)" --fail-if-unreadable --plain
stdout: 0.125
